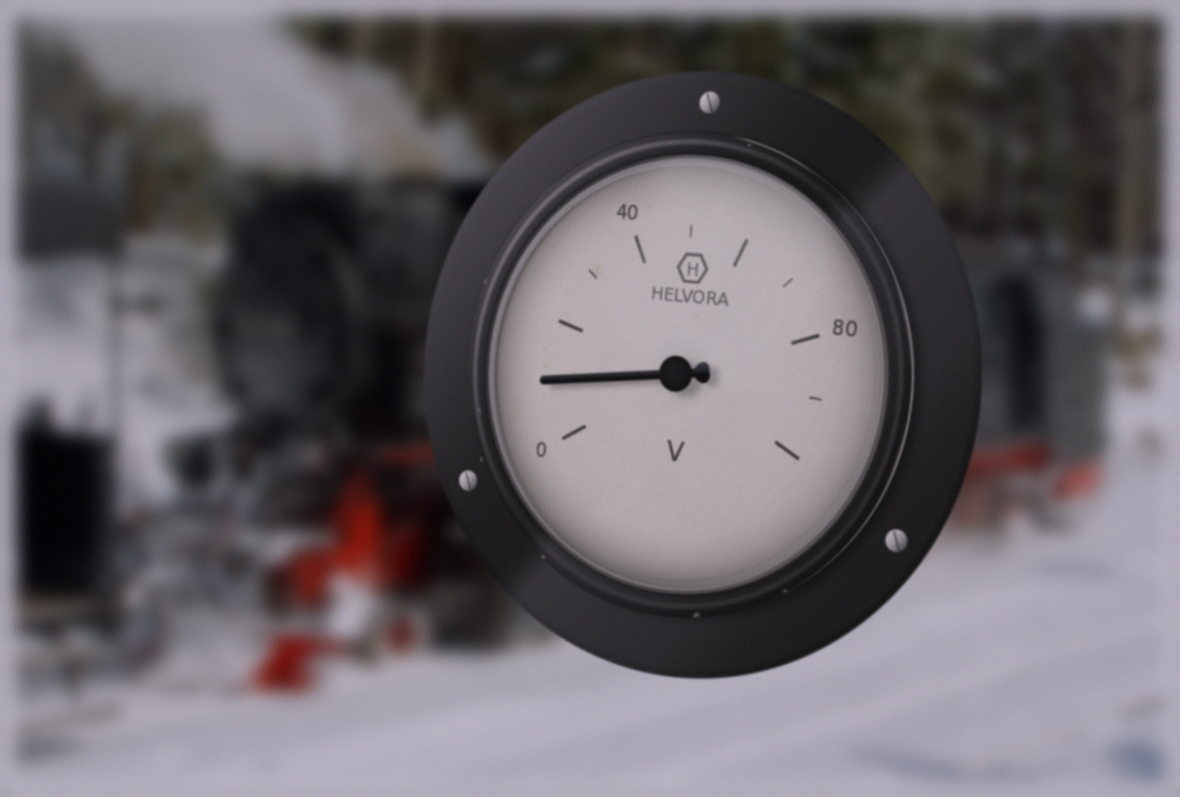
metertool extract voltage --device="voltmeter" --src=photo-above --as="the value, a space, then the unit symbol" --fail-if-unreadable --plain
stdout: 10 V
